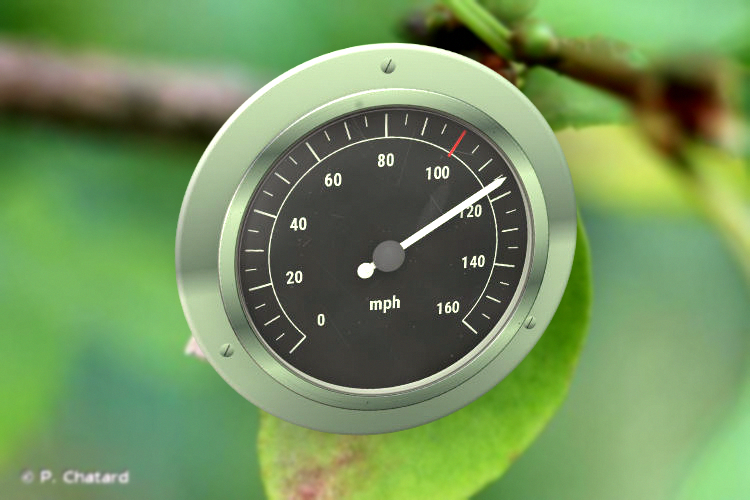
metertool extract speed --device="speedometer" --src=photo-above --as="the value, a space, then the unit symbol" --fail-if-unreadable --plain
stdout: 115 mph
